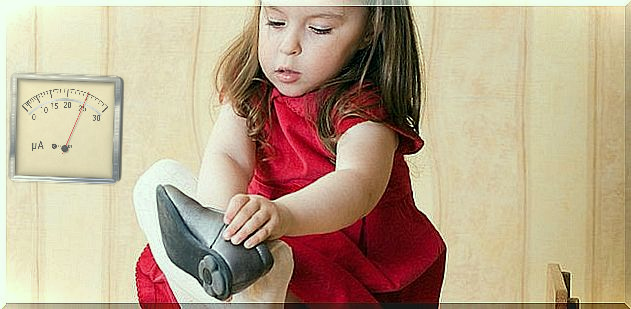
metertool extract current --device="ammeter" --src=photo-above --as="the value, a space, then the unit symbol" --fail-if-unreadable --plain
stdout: 25 µA
